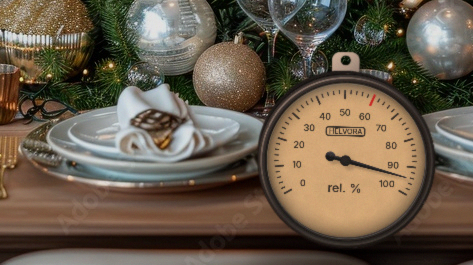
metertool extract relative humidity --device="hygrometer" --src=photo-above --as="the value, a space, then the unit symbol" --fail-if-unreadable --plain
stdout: 94 %
